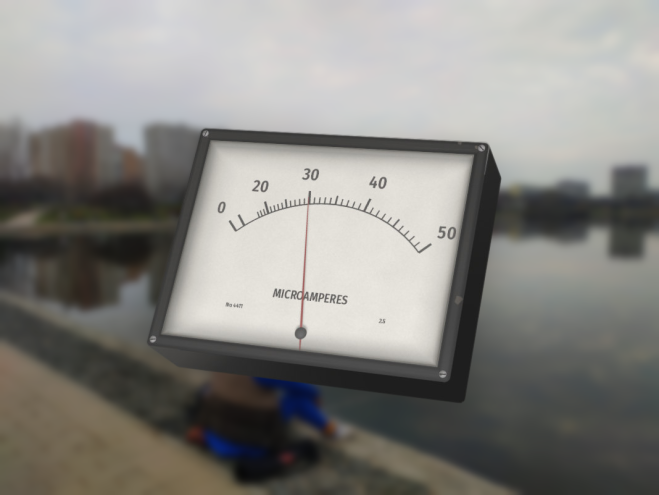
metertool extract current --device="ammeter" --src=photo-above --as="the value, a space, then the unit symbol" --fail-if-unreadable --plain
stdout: 30 µA
